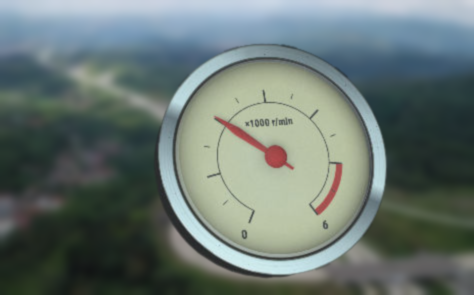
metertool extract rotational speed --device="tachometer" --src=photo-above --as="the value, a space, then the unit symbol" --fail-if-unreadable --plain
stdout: 2000 rpm
